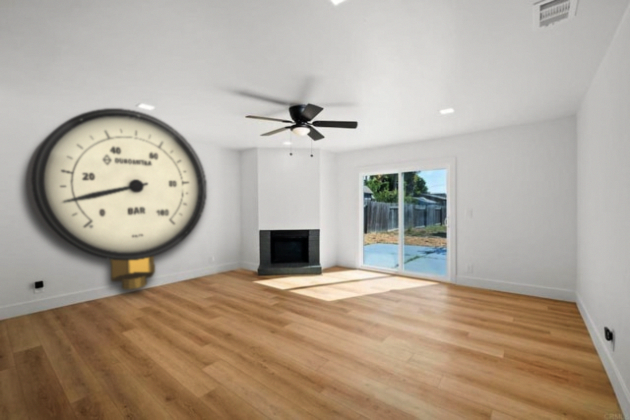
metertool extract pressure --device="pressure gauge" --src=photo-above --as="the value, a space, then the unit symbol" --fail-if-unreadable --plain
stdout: 10 bar
